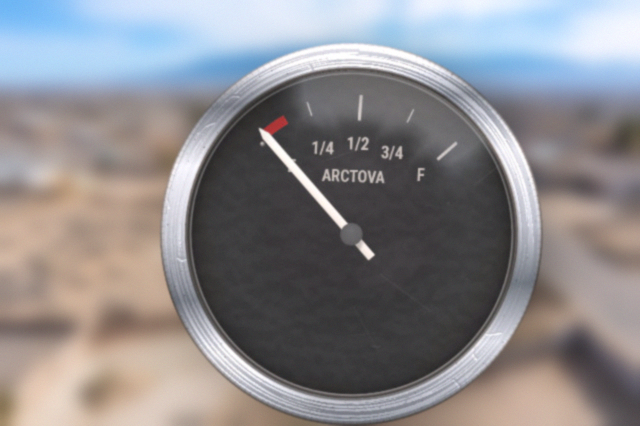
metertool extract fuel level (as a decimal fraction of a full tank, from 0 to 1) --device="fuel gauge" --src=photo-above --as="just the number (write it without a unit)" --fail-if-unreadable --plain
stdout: 0
